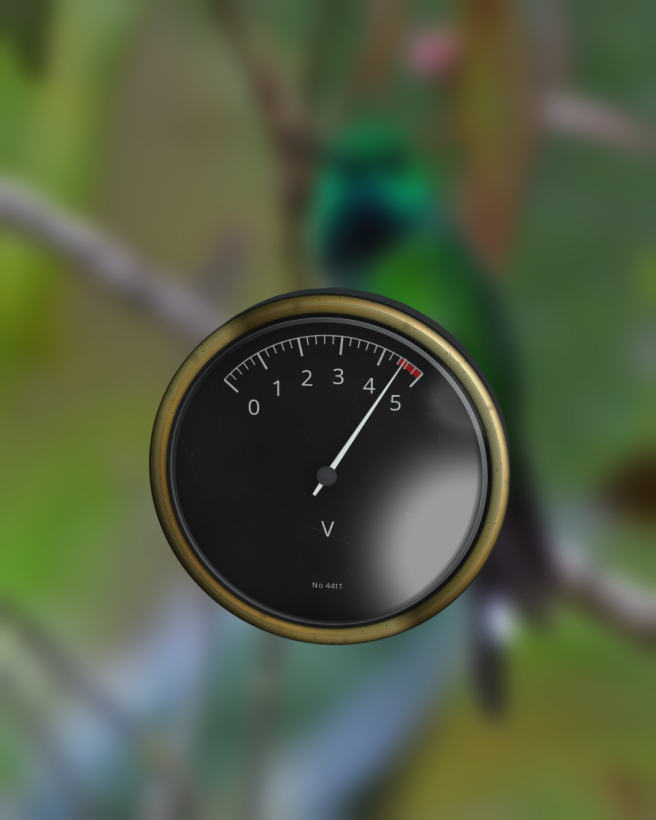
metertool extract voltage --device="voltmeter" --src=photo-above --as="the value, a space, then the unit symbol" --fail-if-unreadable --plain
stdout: 4.5 V
